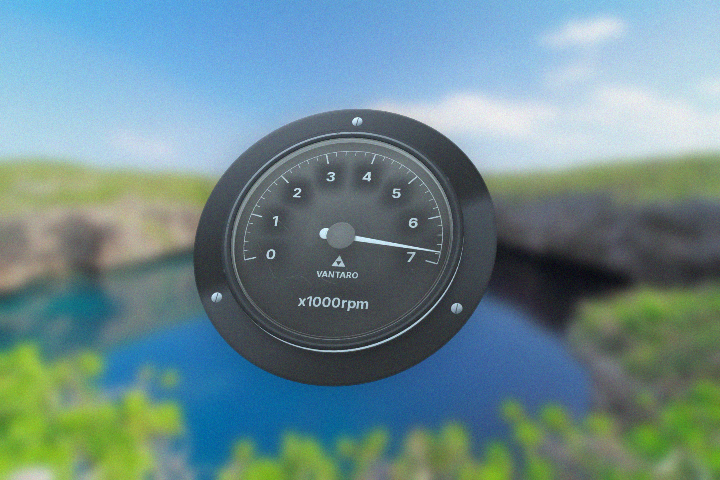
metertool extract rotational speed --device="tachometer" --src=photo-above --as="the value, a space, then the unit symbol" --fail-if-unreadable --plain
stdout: 6800 rpm
